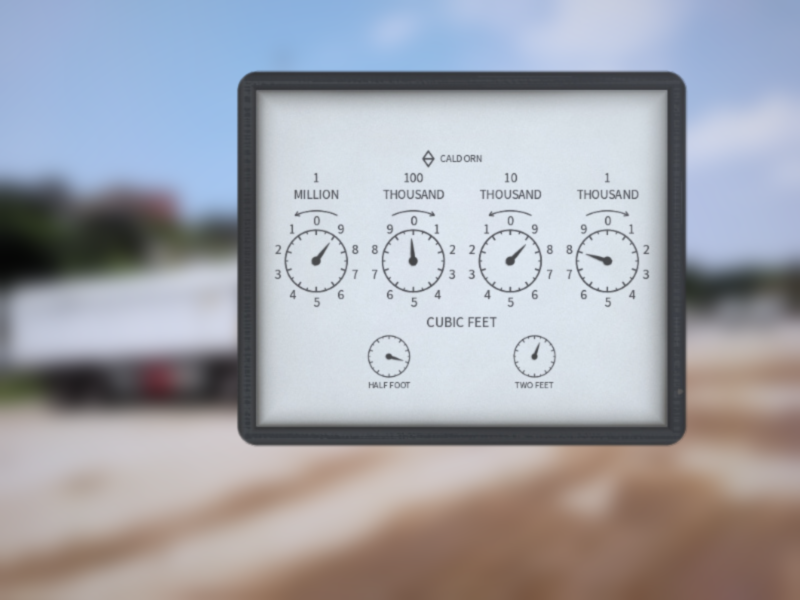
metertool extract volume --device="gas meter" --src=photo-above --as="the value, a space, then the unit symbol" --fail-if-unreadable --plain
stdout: 898800 ft³
